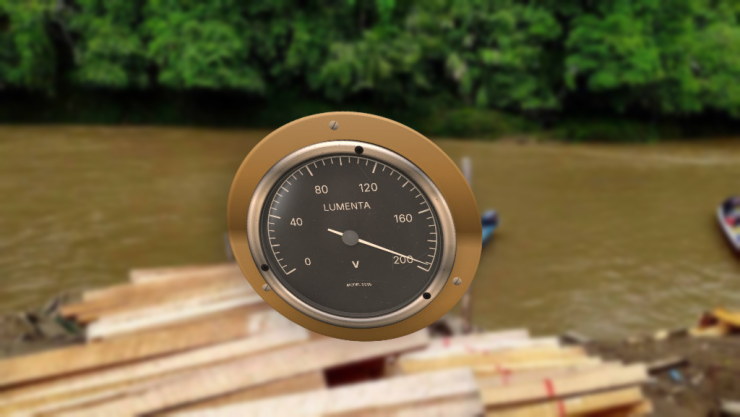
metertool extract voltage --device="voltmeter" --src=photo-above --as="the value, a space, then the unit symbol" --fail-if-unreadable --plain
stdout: 195 V
